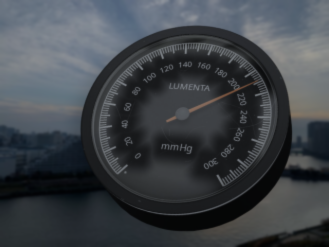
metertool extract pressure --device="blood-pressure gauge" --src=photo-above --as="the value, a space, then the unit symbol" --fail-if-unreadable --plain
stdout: 210 mmHg
